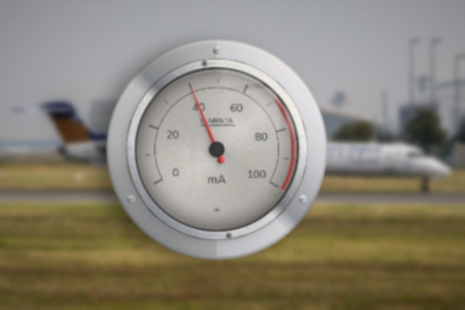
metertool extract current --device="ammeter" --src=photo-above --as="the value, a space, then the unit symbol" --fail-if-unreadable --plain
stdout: 40 mA
